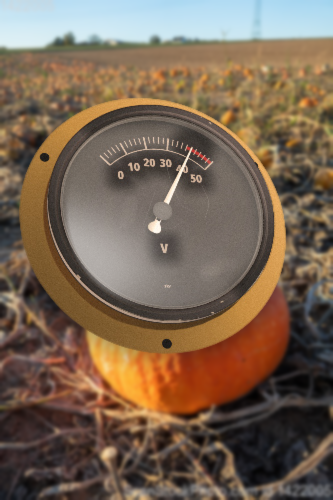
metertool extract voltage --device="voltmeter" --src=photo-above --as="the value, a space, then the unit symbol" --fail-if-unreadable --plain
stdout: 40 V
